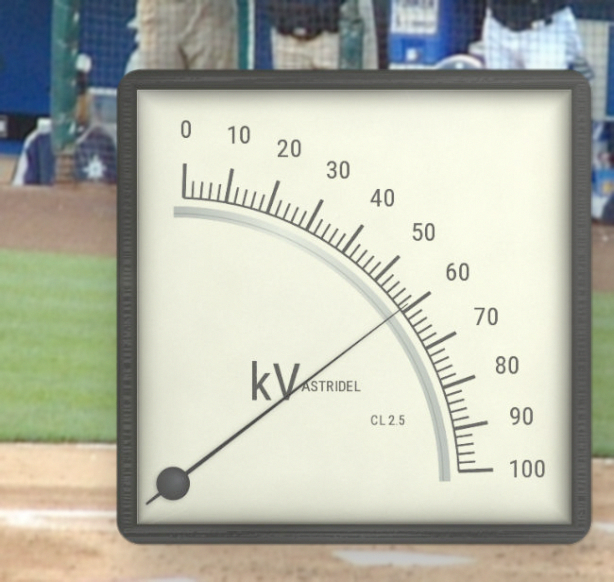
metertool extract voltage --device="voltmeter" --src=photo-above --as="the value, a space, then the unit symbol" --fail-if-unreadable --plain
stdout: 59 kV
